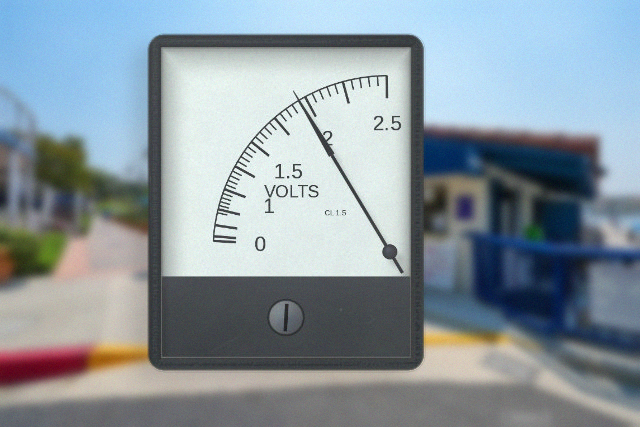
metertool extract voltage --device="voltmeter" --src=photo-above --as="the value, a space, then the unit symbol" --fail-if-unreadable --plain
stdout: 1.95 V
